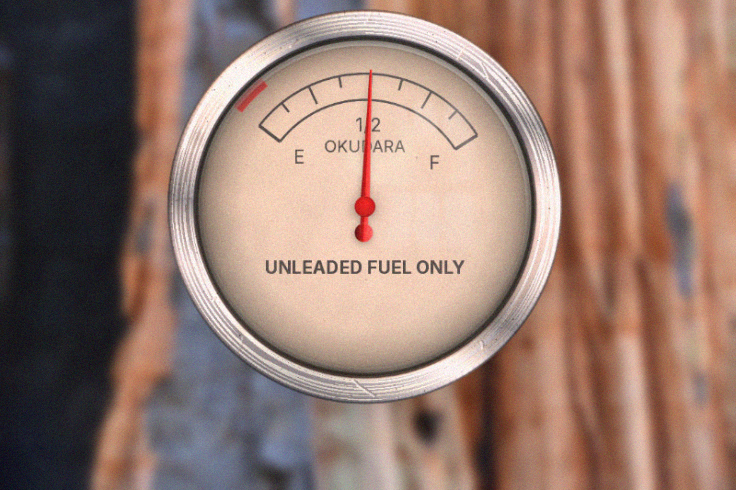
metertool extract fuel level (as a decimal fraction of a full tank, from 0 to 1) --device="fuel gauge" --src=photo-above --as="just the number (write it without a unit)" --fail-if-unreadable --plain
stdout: 0.5
